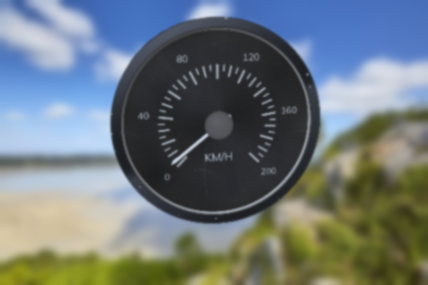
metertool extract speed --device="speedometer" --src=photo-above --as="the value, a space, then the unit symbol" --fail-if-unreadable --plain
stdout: 5 km/h
